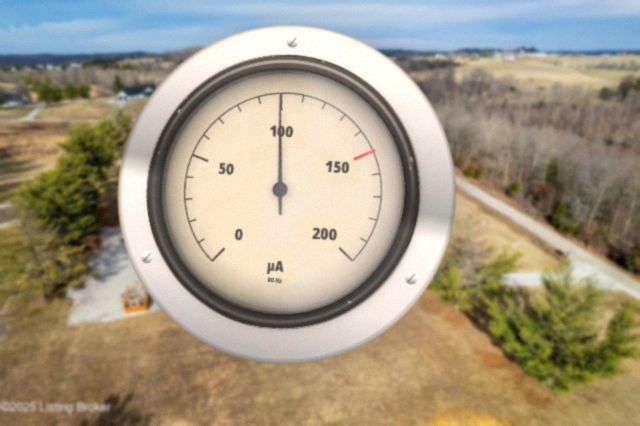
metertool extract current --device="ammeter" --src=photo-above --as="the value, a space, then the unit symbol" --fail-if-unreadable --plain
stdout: 100 µA
